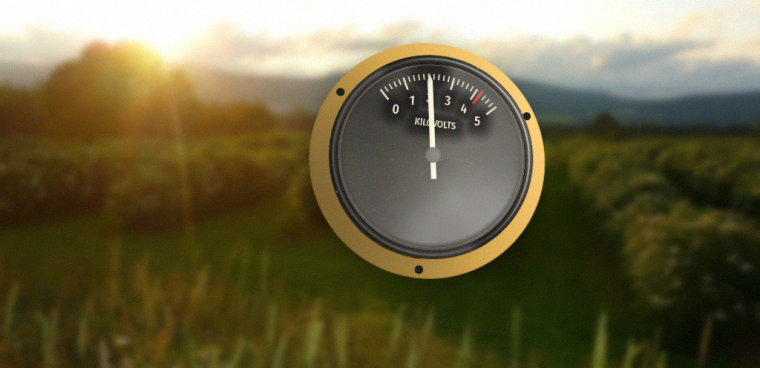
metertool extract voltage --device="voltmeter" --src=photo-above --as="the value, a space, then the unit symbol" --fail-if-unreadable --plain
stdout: 2 kV
